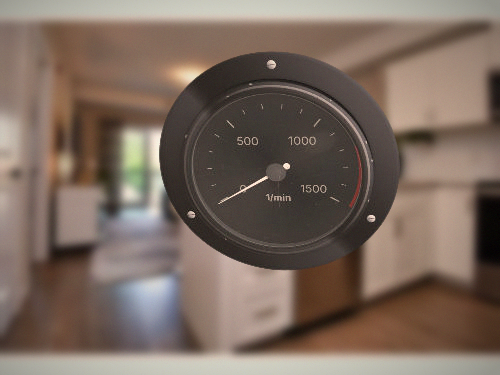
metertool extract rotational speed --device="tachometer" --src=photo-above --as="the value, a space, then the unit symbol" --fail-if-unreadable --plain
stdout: 0 rpm
